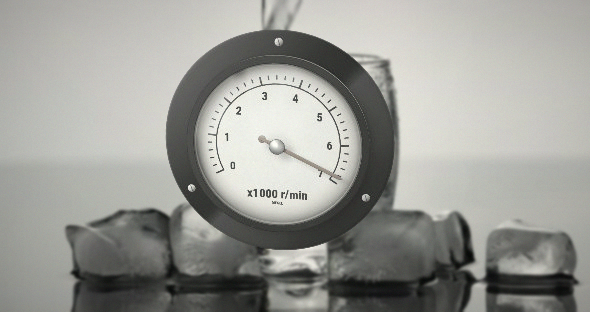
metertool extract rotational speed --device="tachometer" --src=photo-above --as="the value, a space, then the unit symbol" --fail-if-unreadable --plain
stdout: 6800 rpm
